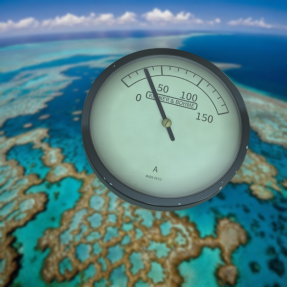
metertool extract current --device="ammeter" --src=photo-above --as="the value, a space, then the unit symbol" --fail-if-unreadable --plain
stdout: 30 A
